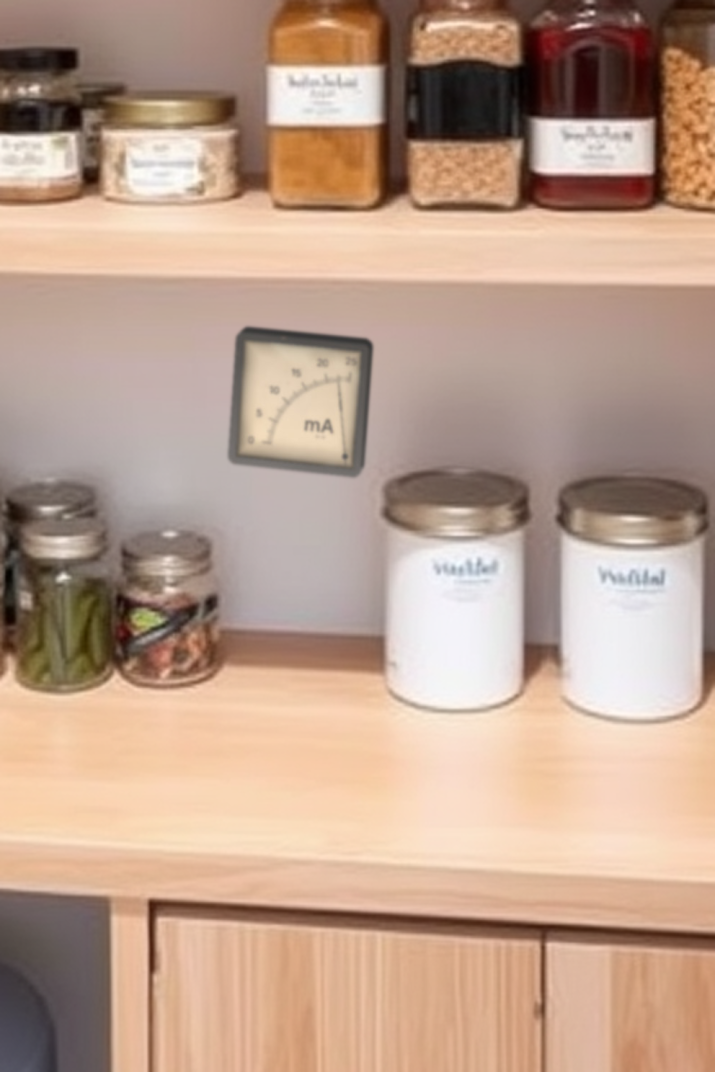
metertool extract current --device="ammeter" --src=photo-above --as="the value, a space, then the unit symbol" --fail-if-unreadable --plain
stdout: 22.5 mA
